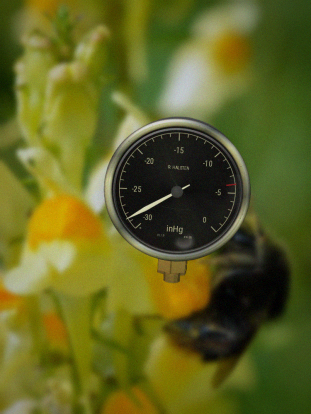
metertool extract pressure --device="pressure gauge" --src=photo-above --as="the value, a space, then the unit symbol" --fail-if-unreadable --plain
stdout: -28.5 inHg
